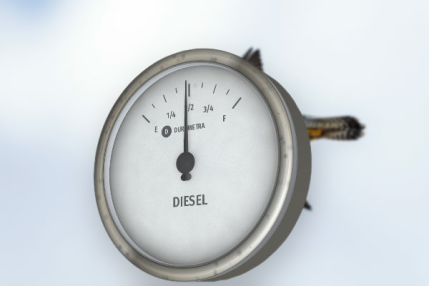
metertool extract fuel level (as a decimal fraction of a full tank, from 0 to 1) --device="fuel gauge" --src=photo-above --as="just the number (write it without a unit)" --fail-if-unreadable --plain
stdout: 0.5
